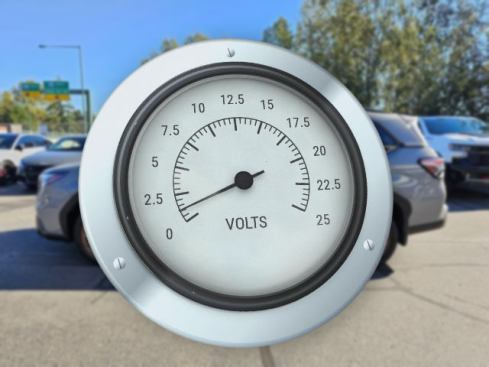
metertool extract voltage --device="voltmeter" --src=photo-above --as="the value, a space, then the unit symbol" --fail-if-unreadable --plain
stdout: 1 V
